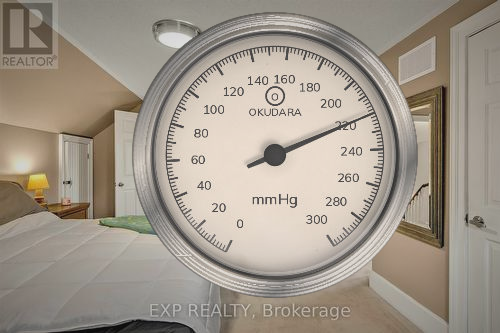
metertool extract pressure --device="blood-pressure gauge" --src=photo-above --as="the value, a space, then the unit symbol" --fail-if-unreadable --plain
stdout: 220 mmHg
